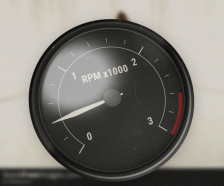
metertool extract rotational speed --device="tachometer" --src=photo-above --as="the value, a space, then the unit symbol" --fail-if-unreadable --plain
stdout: 400 rpm
